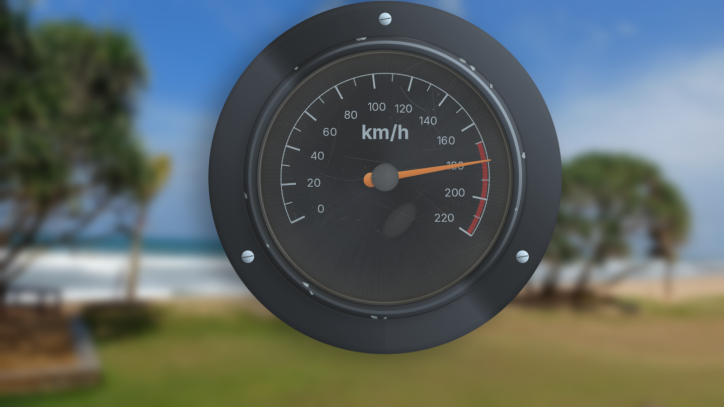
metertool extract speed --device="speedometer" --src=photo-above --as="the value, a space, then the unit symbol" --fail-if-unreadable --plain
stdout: 180 km/h
